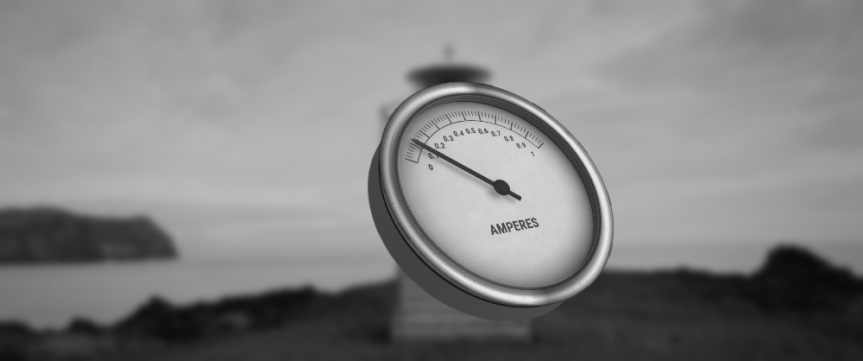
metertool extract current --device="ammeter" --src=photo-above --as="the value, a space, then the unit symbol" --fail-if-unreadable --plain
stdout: 0.1 A
